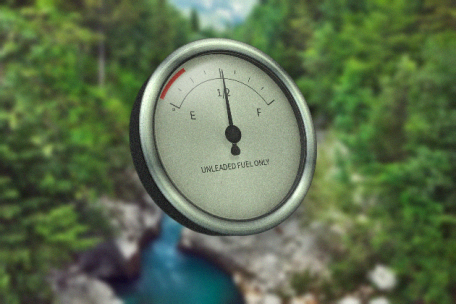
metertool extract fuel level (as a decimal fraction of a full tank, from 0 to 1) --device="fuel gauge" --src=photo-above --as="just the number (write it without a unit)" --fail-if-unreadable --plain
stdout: 0.5
